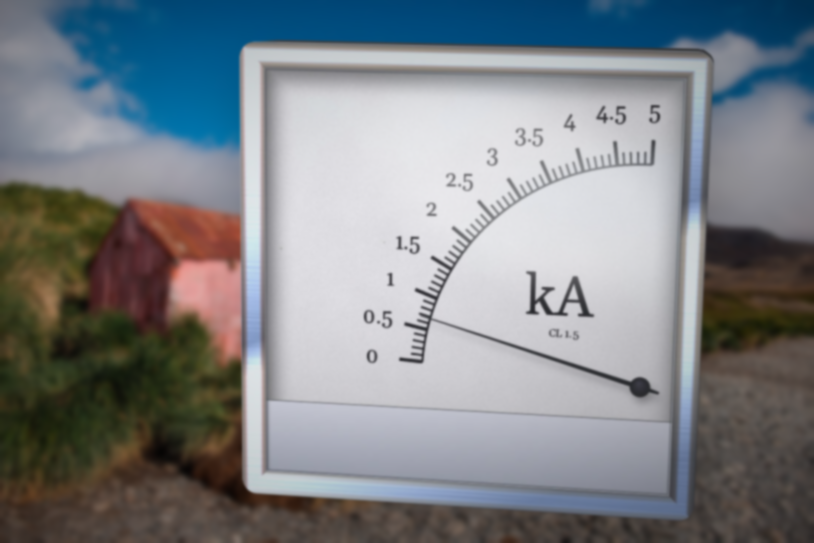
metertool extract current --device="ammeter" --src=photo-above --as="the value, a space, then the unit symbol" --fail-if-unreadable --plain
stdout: 0.7 kA
